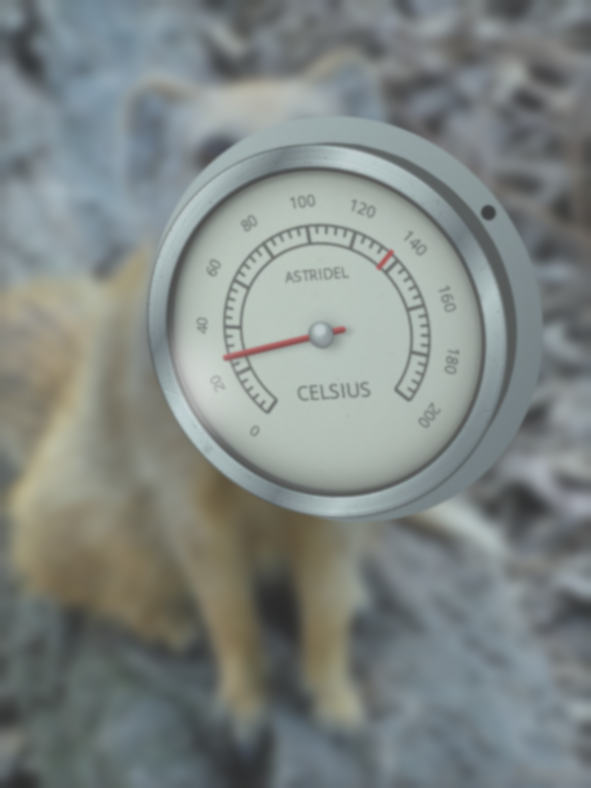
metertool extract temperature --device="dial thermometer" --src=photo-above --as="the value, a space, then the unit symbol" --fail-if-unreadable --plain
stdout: 28 °C
